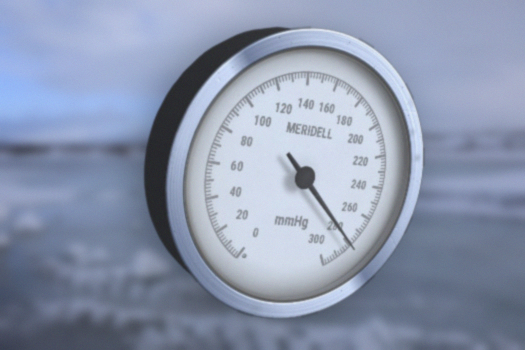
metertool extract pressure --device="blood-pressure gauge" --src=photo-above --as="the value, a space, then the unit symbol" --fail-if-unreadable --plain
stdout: 280 mmHg
